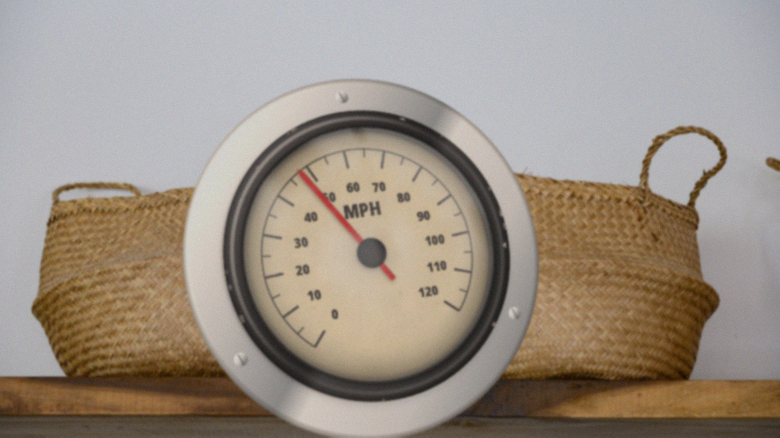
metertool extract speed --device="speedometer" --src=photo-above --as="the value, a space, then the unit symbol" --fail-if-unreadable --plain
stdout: 47.5 mph
